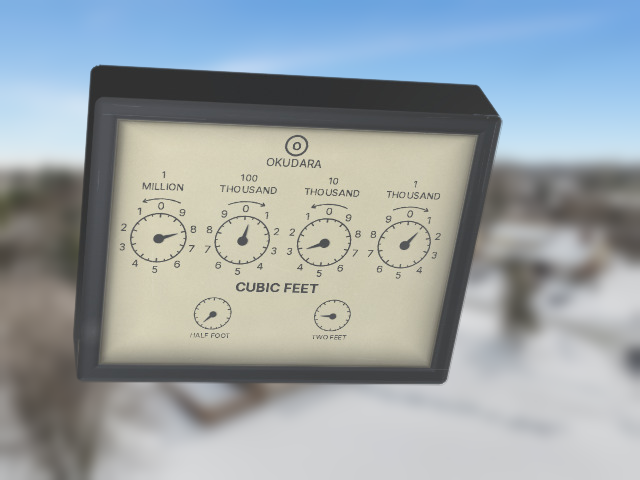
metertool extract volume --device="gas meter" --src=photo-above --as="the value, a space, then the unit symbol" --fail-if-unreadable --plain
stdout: 803100 ft³
